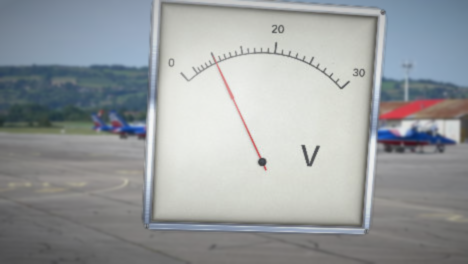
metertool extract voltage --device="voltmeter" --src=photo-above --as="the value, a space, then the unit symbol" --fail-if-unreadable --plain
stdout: 10 V
